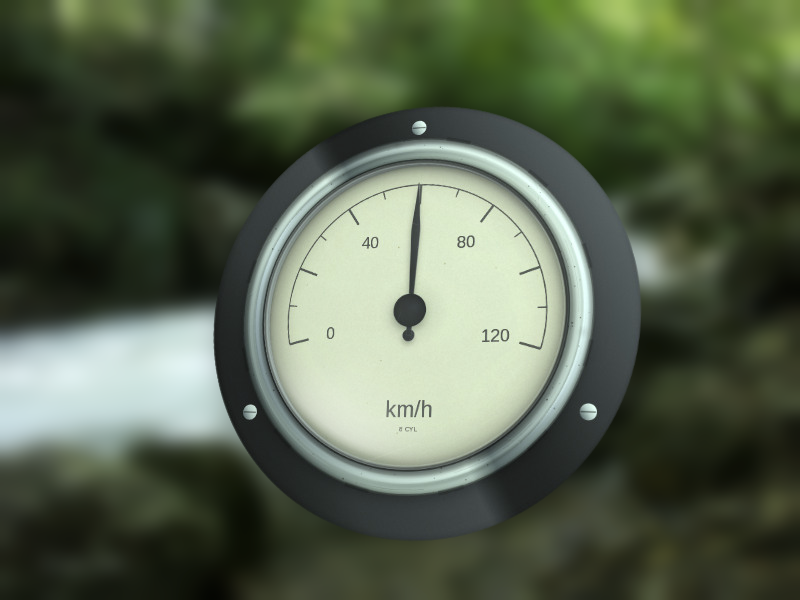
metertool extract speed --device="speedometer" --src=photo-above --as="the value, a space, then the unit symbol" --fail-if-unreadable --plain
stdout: 60 km/h
